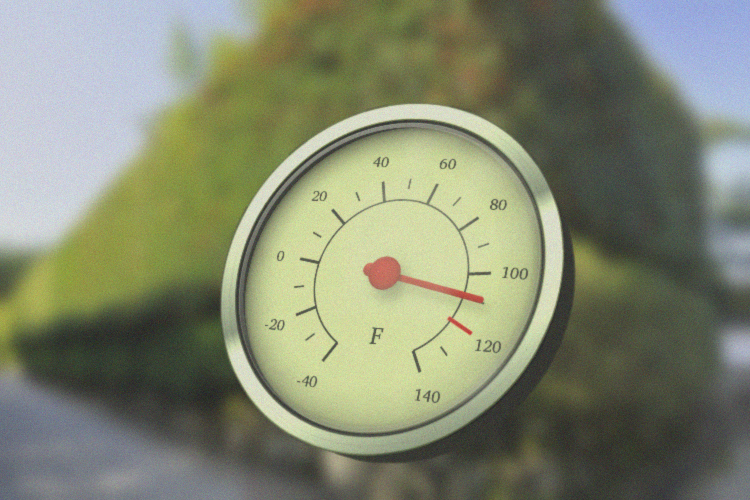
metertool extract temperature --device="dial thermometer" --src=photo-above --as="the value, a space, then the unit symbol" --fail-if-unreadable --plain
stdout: 110 °F
